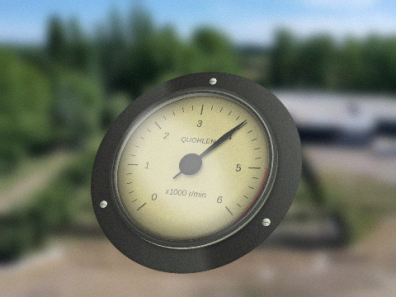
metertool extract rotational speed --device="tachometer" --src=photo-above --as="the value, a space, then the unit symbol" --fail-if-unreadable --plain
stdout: 4000 rpm
